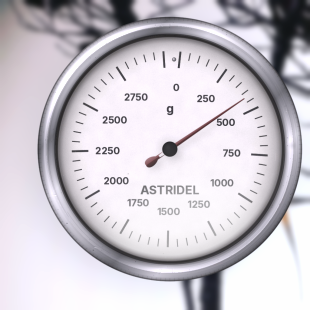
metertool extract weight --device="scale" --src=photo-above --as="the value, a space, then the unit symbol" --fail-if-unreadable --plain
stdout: 425 g
